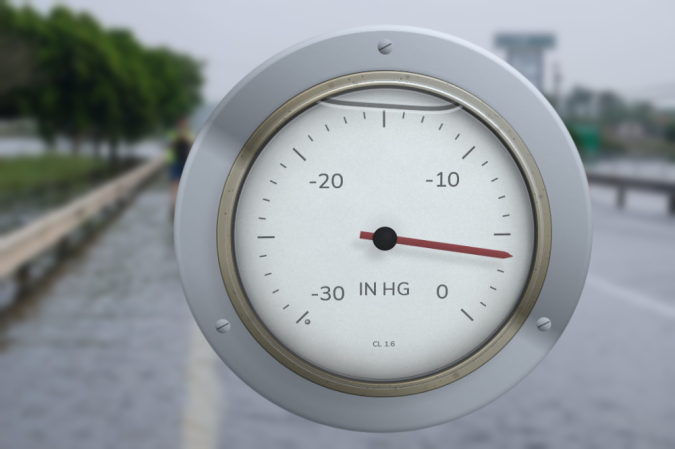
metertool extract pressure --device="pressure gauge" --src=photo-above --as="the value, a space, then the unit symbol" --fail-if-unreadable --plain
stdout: -4 inHg
